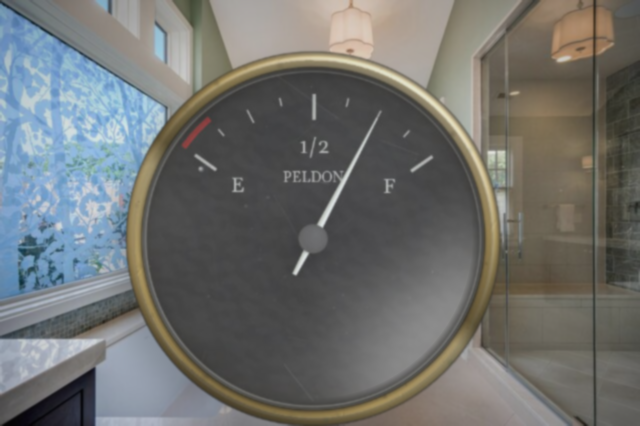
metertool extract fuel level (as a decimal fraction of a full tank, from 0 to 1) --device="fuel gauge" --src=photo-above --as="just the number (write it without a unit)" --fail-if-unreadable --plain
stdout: 0.75
